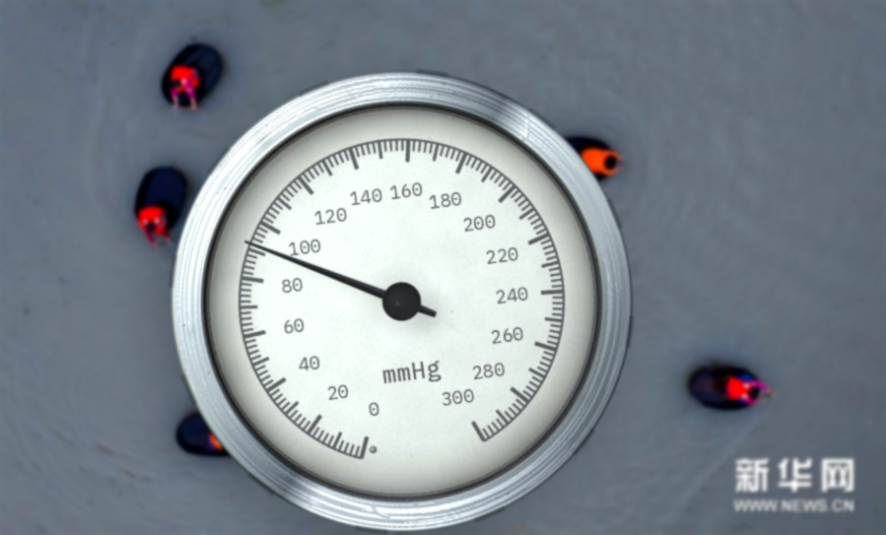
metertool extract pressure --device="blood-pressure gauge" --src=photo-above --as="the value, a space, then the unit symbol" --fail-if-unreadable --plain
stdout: 92 mmHg
